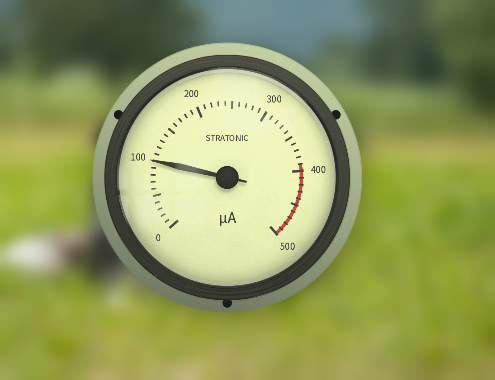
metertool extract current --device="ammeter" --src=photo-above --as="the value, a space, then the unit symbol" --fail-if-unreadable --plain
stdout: 100 µA
